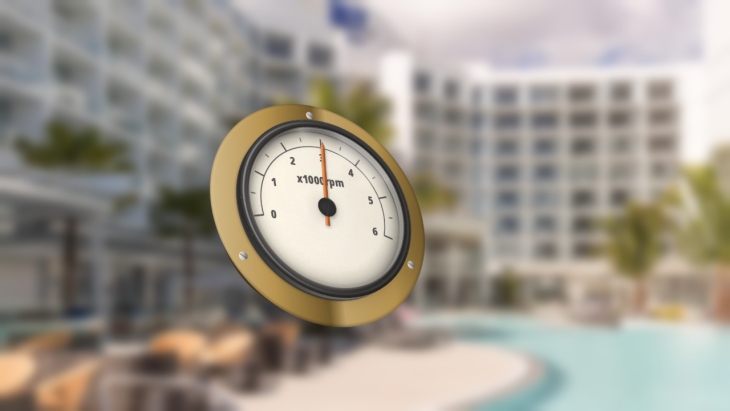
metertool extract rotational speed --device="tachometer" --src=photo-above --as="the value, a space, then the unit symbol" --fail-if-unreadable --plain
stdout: 3000 rpm
